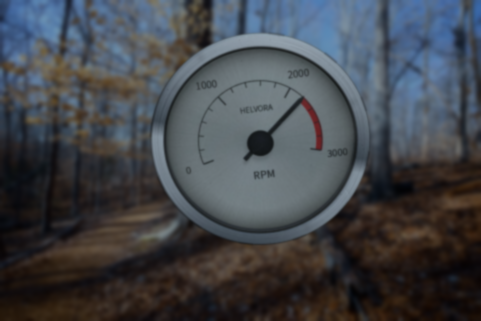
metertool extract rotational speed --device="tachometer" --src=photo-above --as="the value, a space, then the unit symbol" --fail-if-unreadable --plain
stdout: 2200 rpm
